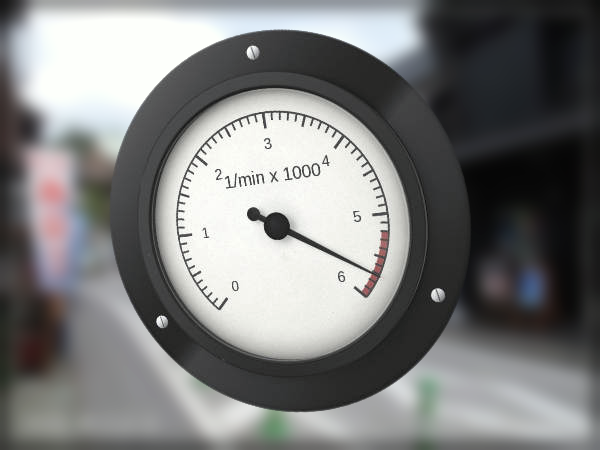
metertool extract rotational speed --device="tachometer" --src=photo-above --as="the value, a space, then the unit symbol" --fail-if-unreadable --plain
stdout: 5700 rpm
